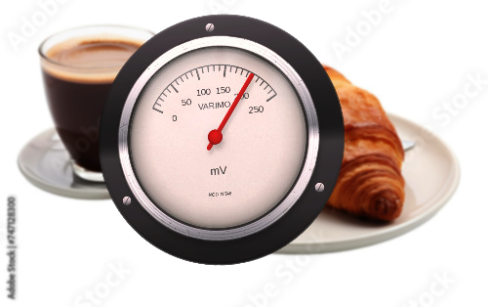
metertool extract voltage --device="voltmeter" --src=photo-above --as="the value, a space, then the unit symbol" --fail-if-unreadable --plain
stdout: 200 mV
